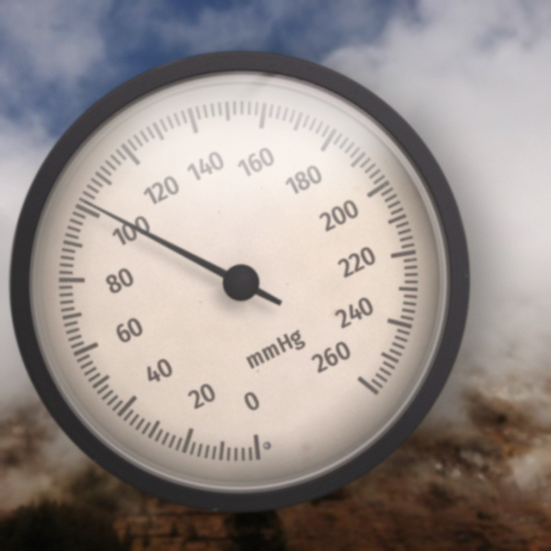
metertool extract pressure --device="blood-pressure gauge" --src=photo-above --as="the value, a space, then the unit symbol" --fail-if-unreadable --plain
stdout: 102 mmHg
